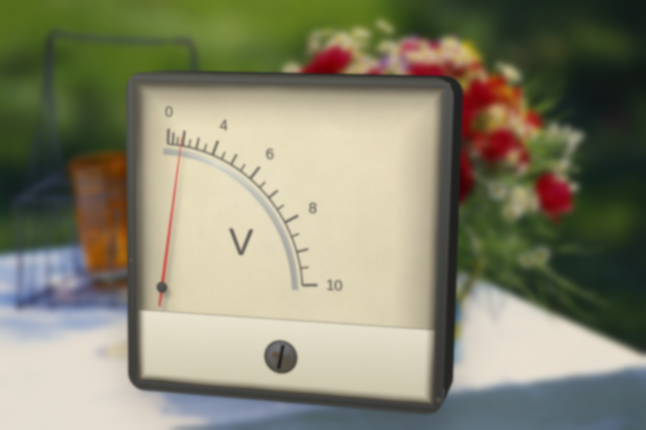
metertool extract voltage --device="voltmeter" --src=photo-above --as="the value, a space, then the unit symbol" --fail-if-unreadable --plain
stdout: 2 V
